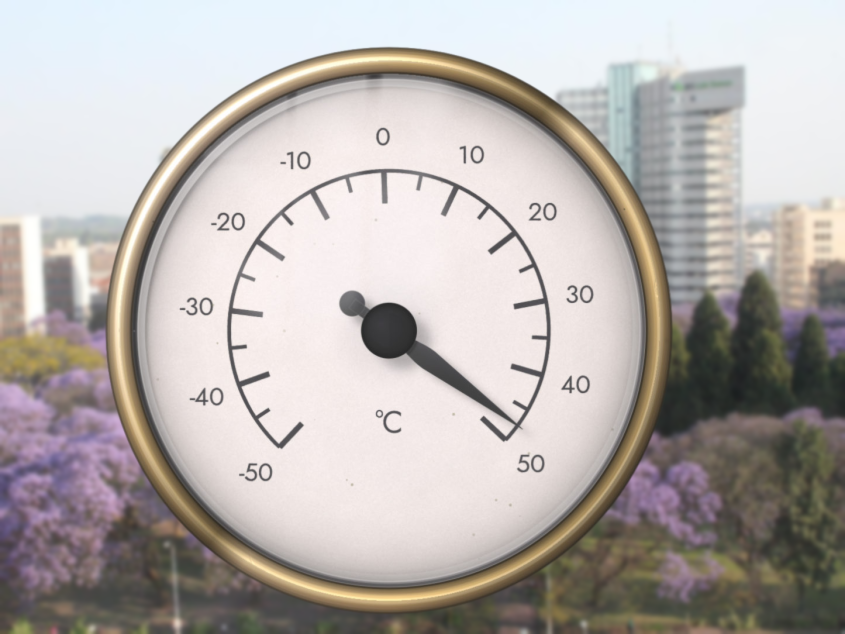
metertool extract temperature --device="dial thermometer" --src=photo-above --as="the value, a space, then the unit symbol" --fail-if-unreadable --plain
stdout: 47.5 °C
